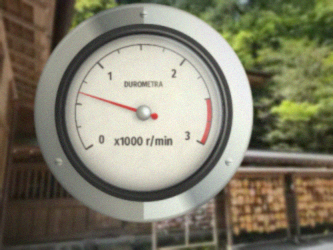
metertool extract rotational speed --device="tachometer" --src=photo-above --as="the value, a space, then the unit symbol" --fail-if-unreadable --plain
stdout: 625 rpm
